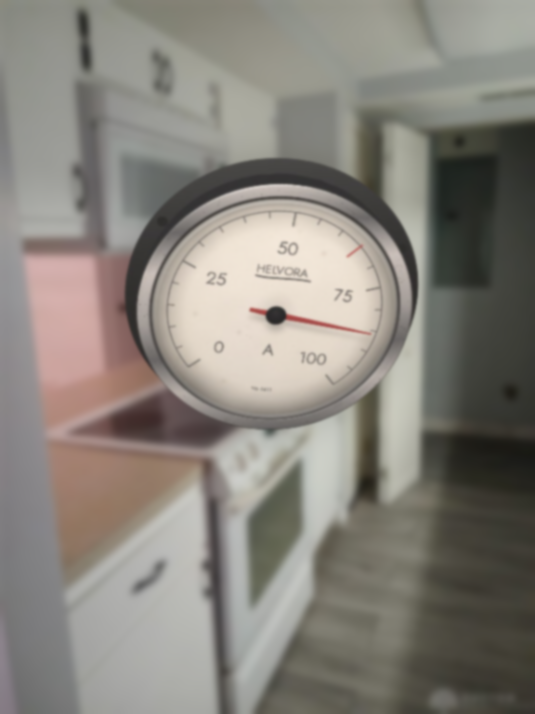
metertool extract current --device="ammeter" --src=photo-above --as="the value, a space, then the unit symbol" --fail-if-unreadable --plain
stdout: 85 A
